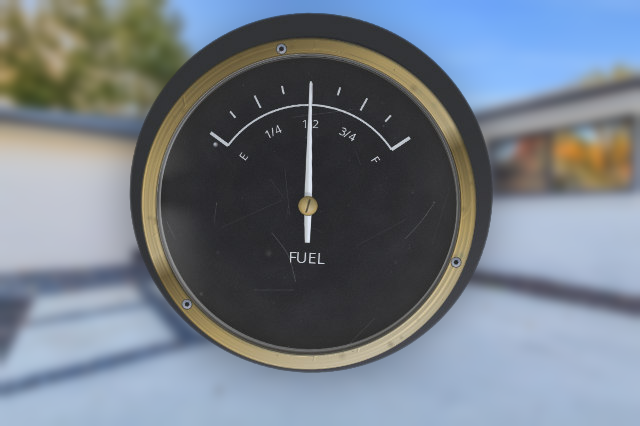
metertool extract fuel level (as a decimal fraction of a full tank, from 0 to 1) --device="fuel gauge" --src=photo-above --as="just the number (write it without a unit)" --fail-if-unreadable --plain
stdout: 0.5
